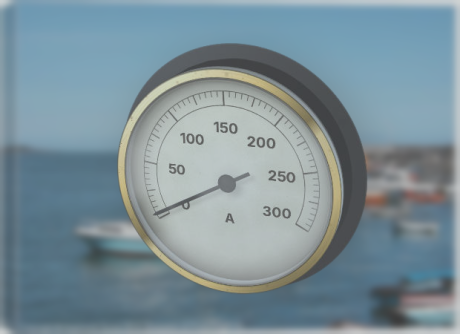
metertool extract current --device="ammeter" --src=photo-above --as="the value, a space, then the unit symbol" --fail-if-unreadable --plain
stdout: 5 A
